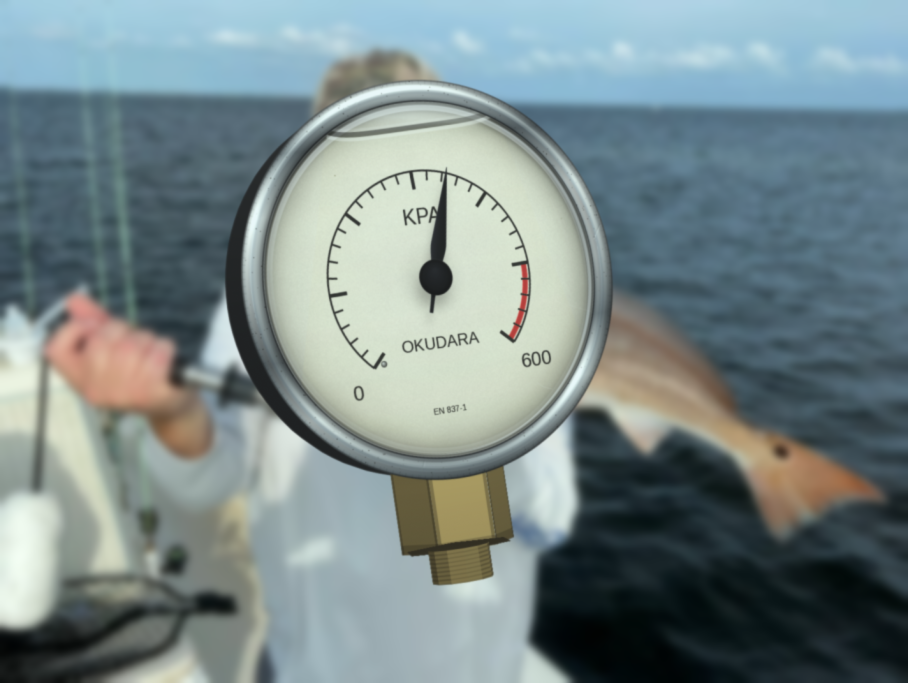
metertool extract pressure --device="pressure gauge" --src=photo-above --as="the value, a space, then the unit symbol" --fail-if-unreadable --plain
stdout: 340 kPa
